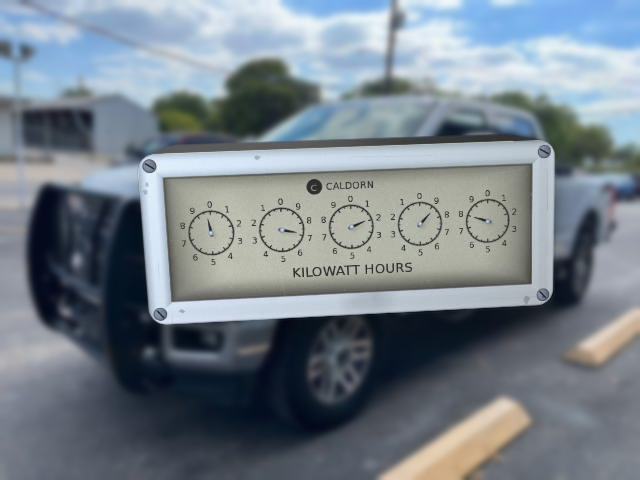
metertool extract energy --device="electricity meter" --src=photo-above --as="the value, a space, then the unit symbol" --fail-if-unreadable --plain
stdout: 97188 kWh
